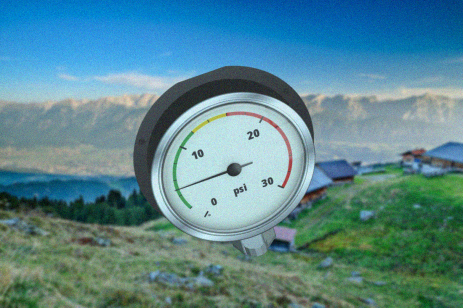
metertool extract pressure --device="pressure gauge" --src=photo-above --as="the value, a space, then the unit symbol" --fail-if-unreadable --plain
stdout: 5 psi
